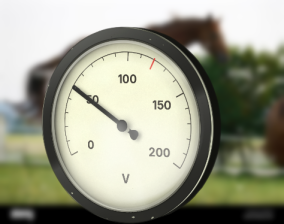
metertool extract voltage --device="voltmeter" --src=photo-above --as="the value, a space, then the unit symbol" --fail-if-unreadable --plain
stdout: 50 V
